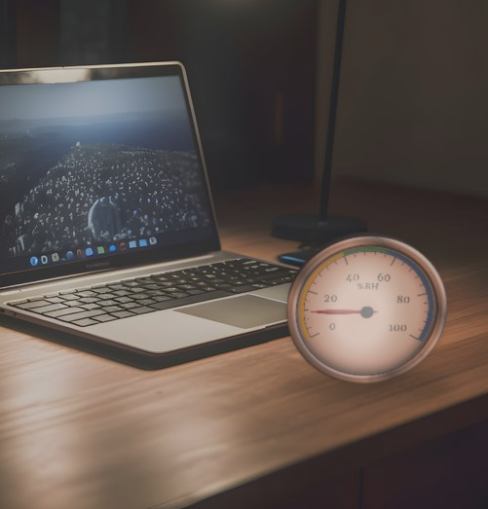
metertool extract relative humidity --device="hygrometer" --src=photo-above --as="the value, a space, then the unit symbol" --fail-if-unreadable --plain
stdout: 12 %
